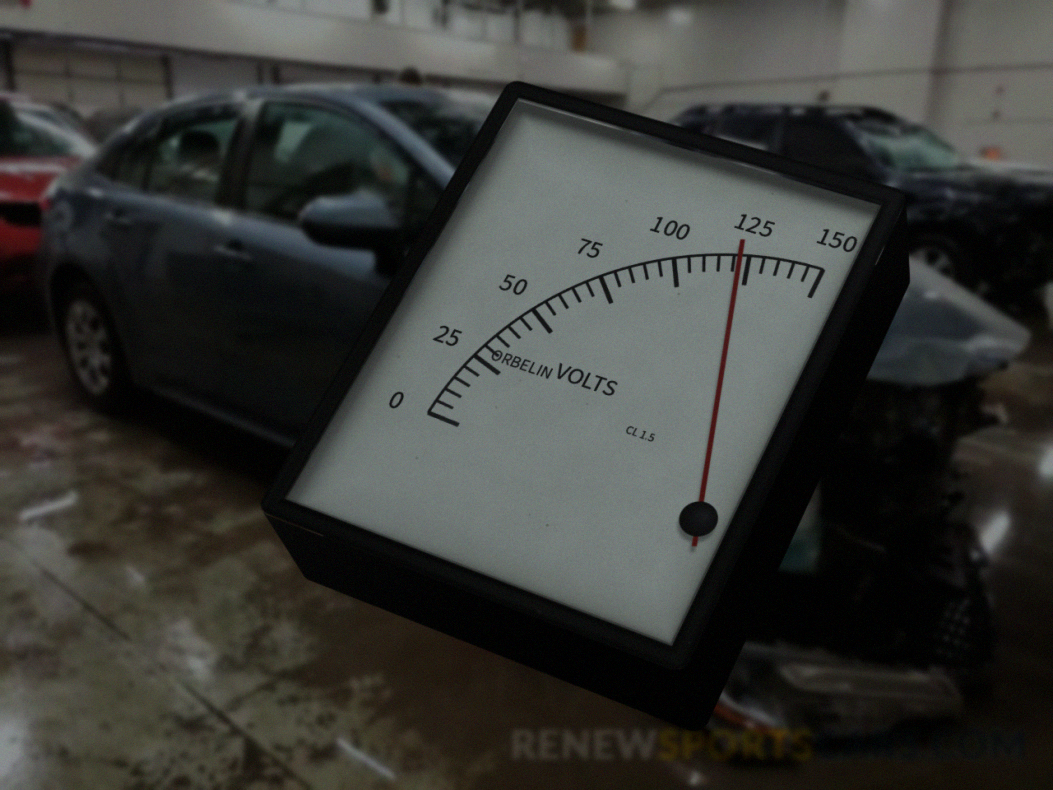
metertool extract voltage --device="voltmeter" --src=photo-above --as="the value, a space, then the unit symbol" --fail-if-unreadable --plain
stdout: 122.5 V
